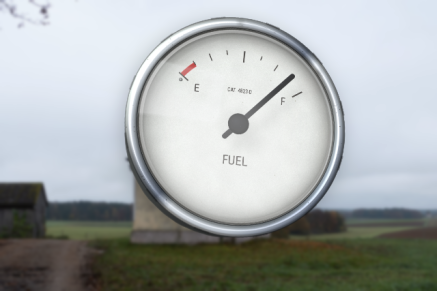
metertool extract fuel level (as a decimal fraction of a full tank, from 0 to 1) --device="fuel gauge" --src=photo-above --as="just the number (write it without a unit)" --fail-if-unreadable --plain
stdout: 0.875
